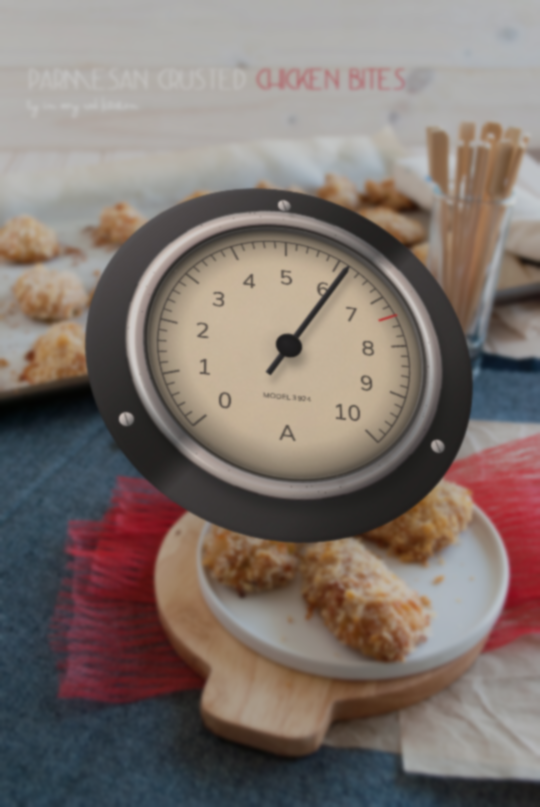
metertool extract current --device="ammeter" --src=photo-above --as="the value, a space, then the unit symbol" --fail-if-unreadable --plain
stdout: 6.2 A
